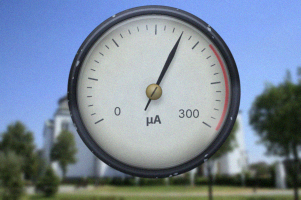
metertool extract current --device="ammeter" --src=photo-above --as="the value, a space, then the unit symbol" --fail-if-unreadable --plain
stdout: 180 µA
